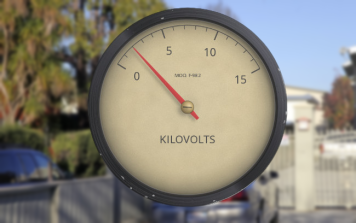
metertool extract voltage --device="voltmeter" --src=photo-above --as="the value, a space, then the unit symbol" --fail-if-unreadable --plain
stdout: 2 kV
